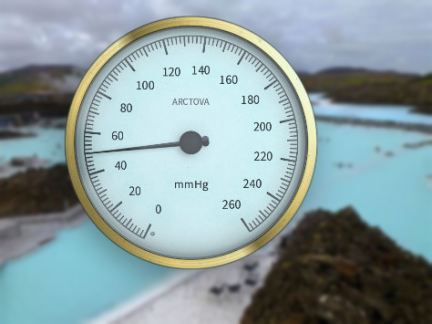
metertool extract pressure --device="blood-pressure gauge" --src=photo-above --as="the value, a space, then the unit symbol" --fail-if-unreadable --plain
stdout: 50 mmHg
